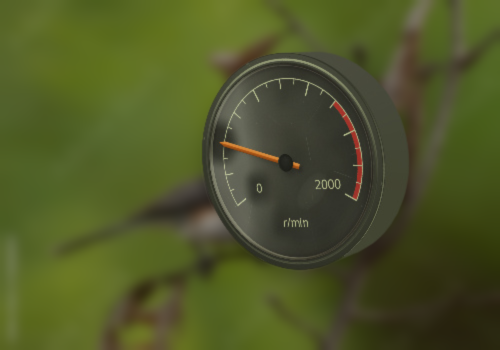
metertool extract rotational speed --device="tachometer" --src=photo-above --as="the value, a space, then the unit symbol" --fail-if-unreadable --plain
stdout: 400 rpm
